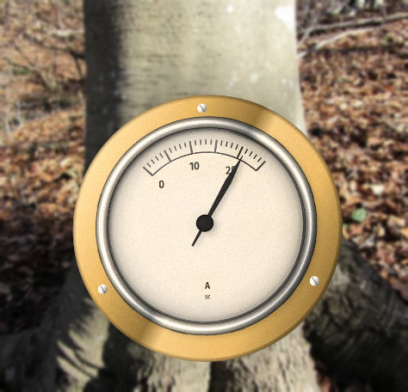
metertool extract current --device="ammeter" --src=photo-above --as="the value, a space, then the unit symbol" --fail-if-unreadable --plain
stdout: 21 A
